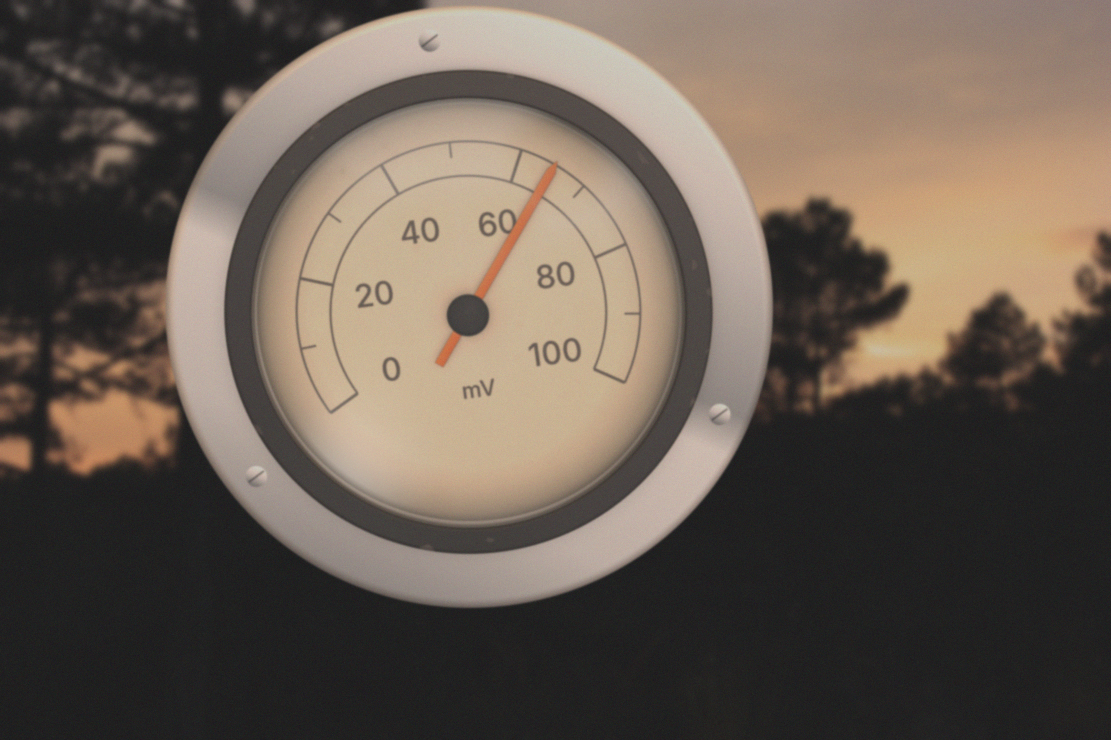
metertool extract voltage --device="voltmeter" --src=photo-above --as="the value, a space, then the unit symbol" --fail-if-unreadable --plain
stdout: 65 mV
